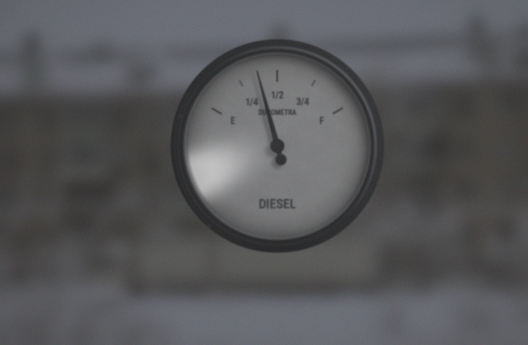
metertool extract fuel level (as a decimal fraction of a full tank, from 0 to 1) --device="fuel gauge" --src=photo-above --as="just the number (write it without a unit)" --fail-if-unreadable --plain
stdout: 0.375
